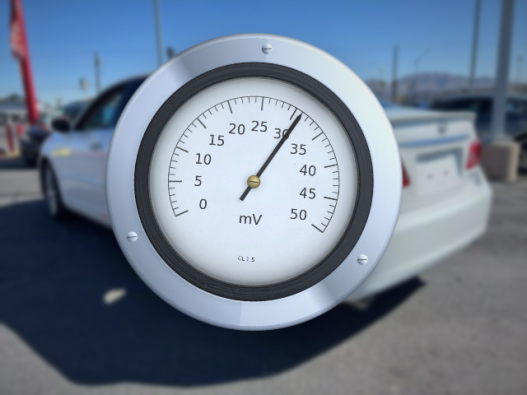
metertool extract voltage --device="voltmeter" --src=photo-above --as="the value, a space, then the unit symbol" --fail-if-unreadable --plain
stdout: 31 mV
